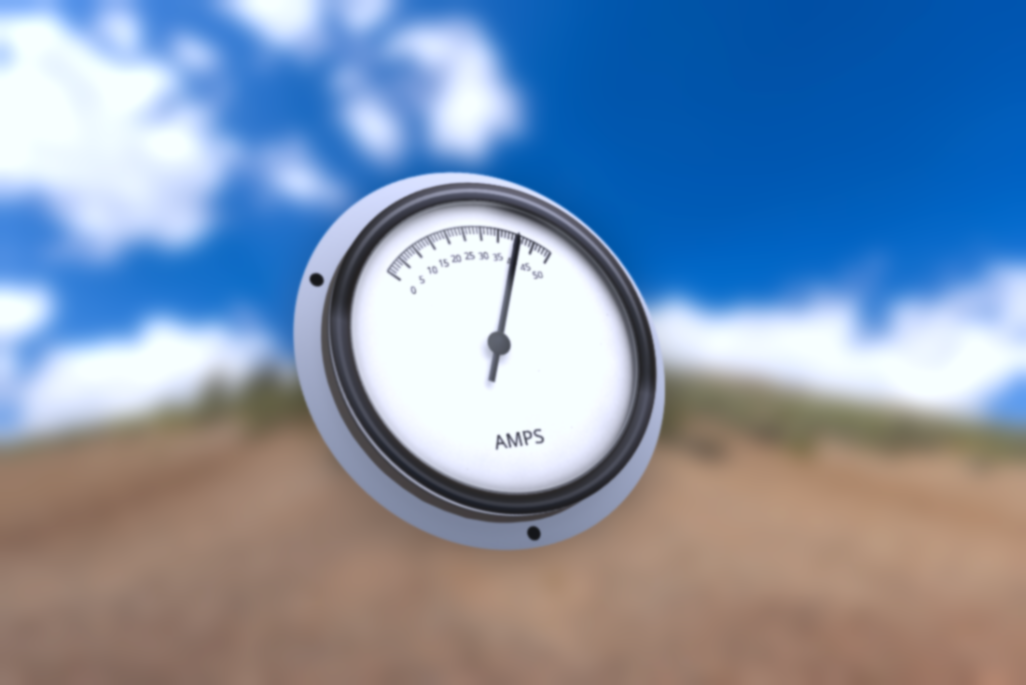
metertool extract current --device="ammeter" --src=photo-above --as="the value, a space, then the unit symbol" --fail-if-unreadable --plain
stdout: 40 A
